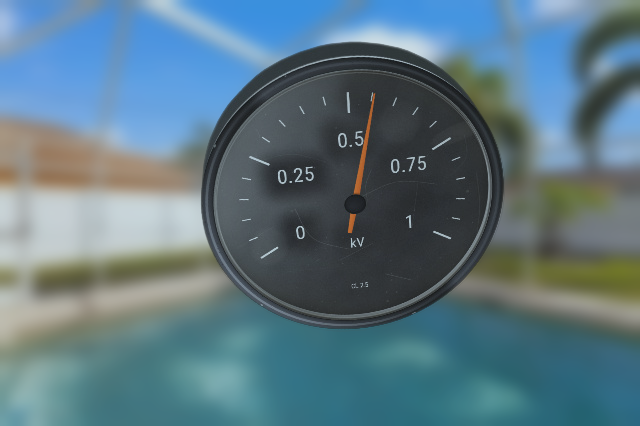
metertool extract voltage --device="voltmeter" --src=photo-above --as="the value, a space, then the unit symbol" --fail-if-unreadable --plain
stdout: 0.55 kV
